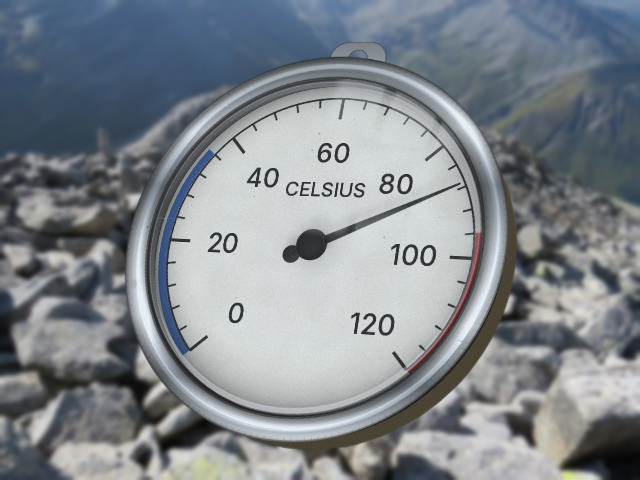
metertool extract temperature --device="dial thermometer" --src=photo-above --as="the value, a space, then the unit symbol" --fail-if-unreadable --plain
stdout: 88 °C
